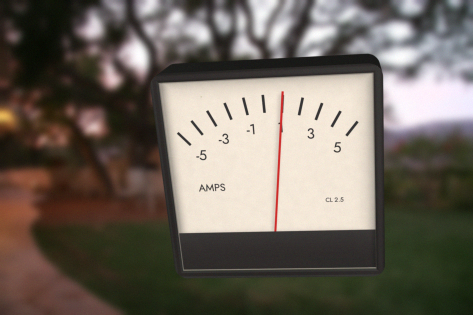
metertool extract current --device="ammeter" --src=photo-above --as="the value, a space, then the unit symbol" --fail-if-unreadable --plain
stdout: 1 A
